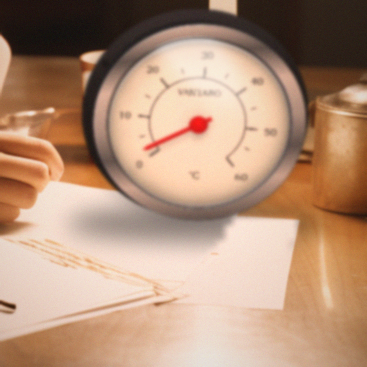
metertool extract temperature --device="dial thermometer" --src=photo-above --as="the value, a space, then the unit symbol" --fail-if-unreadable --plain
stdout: 2.5 °C
